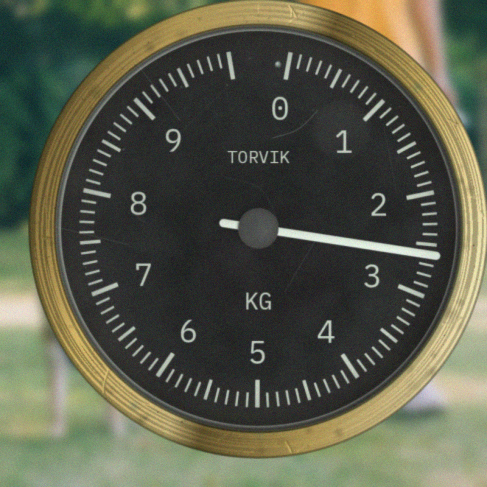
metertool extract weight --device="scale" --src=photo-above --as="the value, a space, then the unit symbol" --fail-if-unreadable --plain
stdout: 2.6 kg
